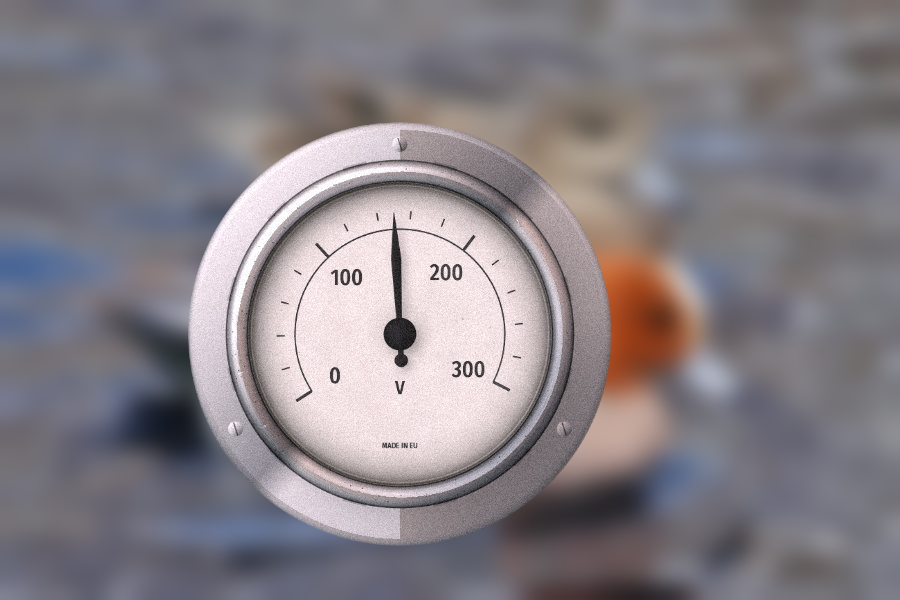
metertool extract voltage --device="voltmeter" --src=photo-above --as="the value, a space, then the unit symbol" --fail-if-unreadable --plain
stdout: 150 V
